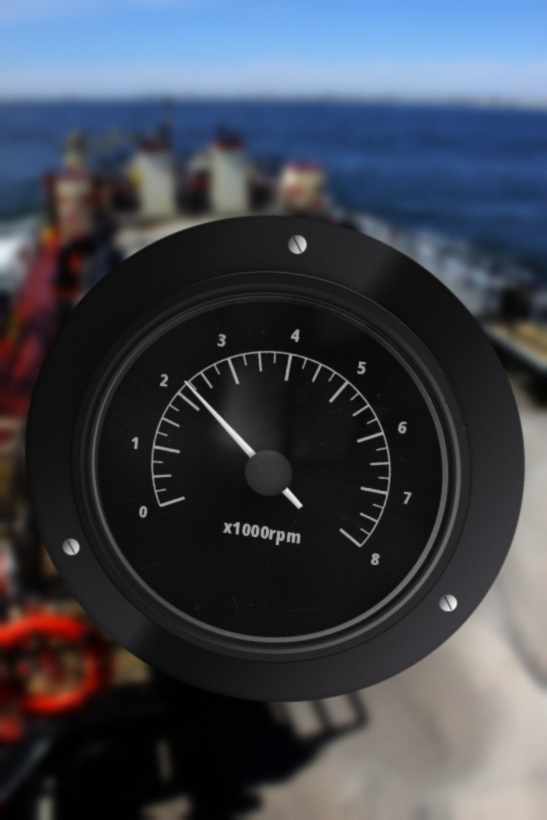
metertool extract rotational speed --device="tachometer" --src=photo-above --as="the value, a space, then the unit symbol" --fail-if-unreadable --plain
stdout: 2250 rpm
